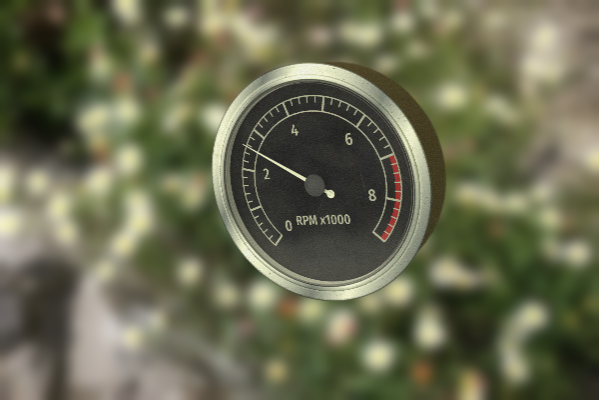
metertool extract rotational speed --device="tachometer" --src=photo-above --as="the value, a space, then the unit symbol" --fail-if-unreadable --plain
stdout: 2600 rpm
